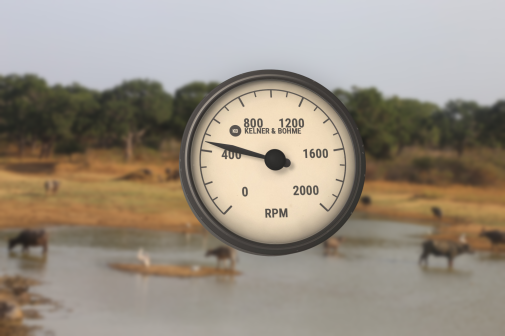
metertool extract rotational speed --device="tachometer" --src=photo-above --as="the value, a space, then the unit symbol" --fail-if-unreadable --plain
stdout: 450 rpm
